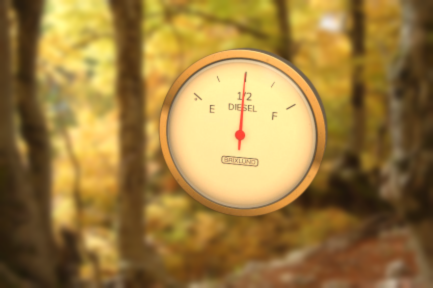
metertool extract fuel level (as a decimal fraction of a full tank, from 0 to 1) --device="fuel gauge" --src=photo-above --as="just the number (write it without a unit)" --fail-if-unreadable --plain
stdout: 0.5
